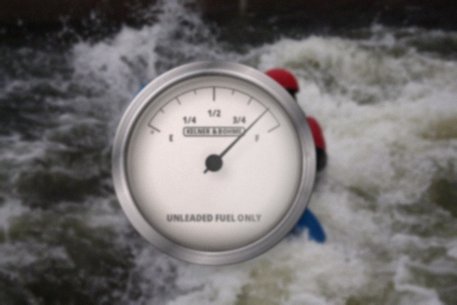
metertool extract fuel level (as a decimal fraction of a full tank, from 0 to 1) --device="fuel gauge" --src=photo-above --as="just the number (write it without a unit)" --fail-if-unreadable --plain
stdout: 0.875
